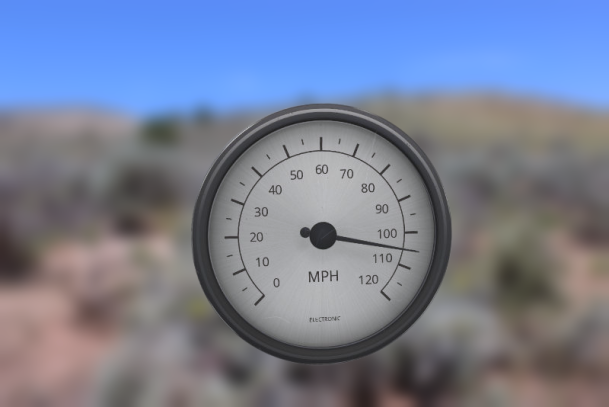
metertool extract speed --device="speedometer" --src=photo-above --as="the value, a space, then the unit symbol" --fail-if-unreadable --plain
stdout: 105 mph
